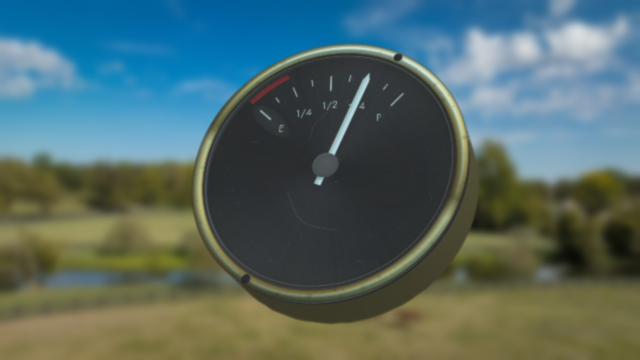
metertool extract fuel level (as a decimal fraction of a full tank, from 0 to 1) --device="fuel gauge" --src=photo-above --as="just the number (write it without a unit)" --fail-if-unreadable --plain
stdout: 0.75
